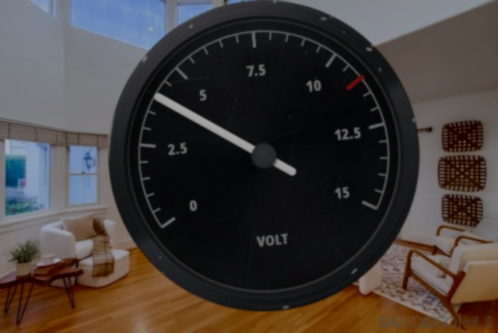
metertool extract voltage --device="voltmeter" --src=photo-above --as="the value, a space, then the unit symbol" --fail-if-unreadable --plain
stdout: 4 V
